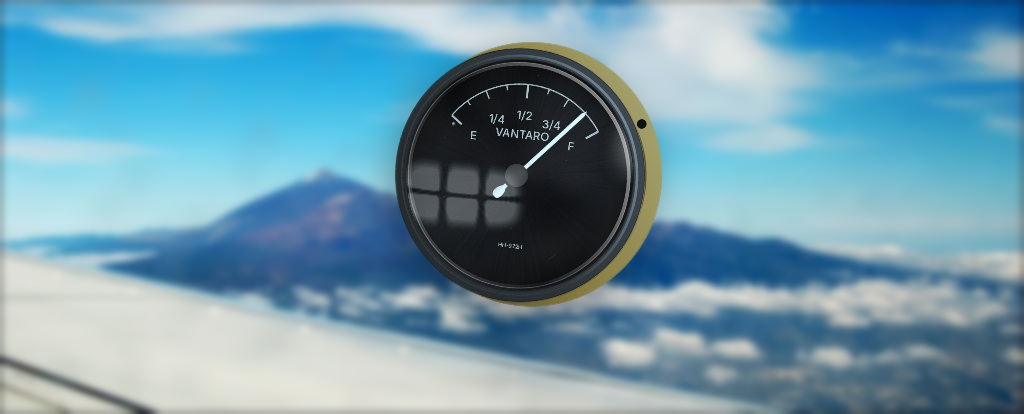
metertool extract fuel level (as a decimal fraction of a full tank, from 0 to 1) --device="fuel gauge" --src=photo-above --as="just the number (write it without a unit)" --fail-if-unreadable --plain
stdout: 0.875
